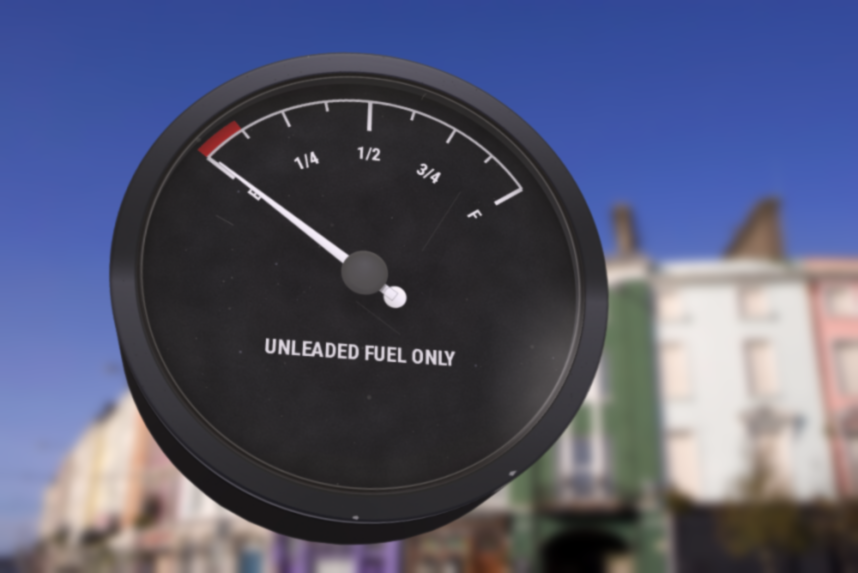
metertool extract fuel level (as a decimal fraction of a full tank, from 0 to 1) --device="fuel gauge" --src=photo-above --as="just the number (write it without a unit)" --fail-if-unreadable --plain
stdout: 0
